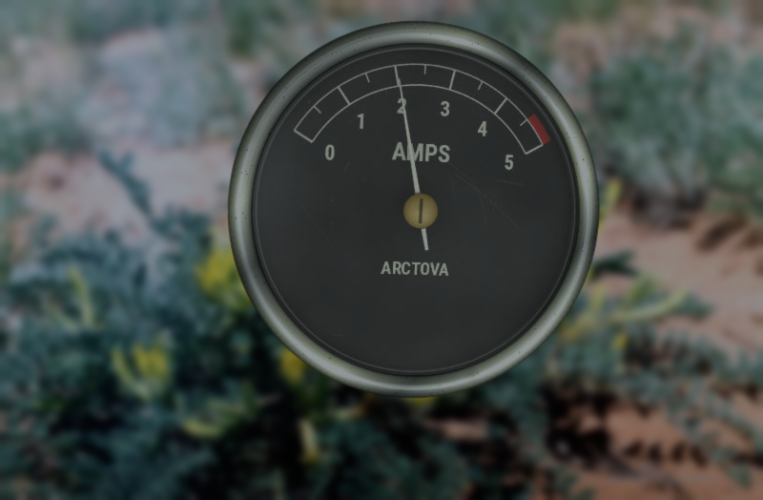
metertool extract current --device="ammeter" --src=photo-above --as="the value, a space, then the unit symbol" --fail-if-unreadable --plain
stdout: 2 A
